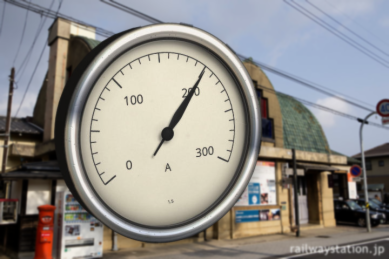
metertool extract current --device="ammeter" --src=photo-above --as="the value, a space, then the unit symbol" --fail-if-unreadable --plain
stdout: 200 A
